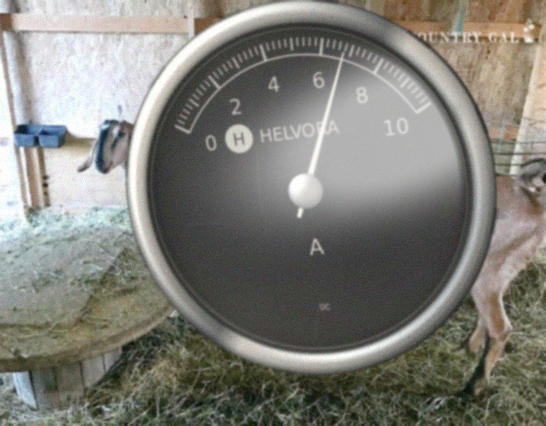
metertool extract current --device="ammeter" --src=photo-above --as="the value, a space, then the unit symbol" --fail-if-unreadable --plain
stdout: 6.8 A
